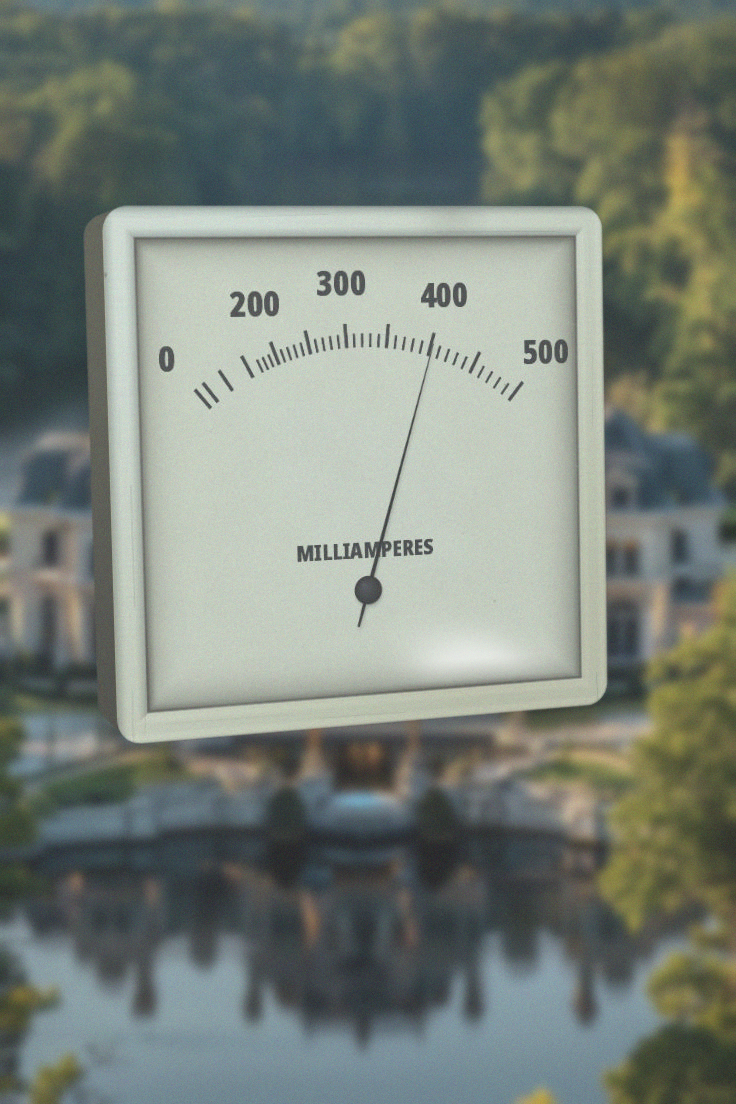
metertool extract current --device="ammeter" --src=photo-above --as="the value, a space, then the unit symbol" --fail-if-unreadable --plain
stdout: 400 mA
